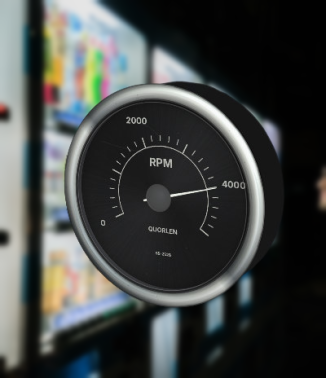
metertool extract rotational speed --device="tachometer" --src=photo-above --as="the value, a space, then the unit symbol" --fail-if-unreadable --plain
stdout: 4000 rpm
